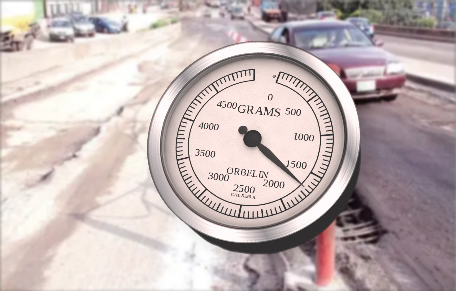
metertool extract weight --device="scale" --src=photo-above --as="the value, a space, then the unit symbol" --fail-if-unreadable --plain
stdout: 1700 g
